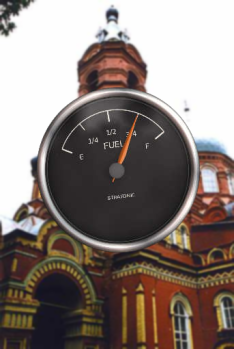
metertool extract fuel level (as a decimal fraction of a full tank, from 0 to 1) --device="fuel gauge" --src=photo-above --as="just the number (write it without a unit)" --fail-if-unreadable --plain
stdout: 0.75
